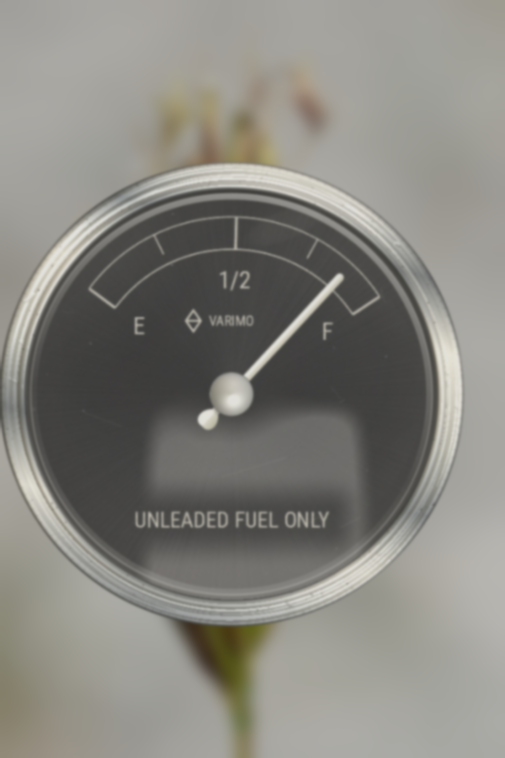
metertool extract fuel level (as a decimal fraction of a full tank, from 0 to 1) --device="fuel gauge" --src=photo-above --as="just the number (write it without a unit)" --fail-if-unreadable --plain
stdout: 0.875
